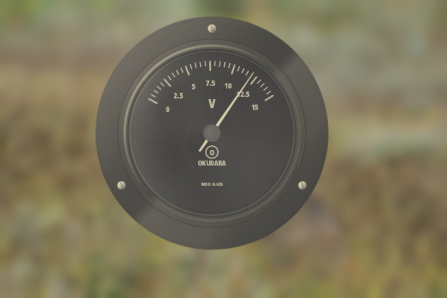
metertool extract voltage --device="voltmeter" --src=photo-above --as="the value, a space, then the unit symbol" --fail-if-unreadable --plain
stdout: 12 V
